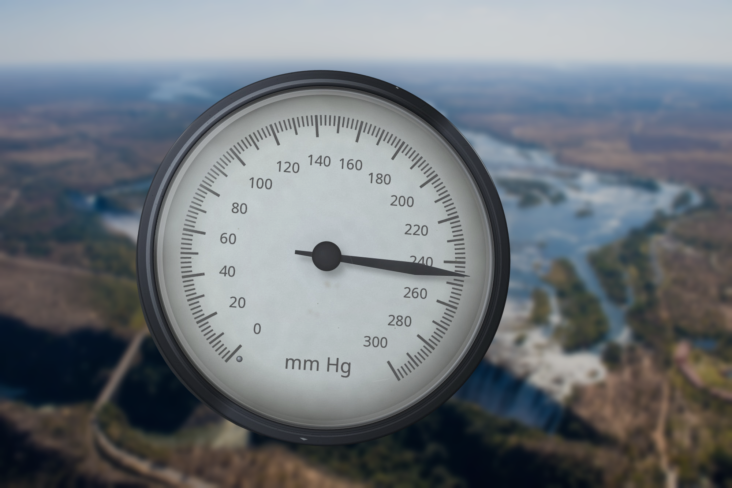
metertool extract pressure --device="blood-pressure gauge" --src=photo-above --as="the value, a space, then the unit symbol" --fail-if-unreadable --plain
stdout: 246 mmHg
